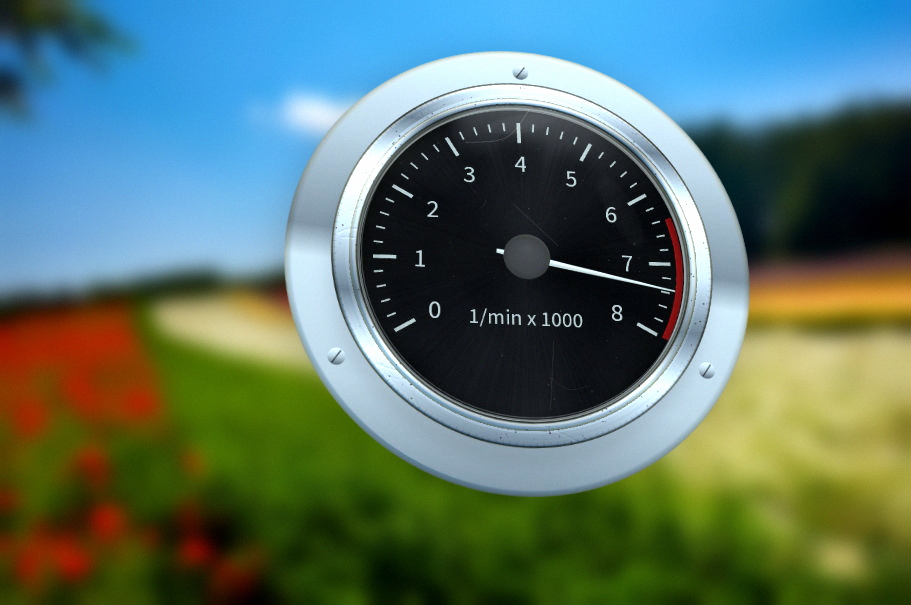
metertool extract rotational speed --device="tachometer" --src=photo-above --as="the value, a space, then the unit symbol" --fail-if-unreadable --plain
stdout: 7400 rpm
